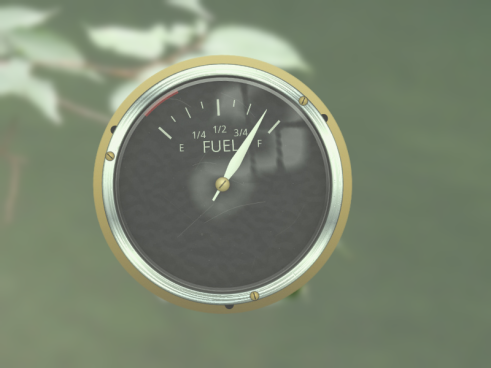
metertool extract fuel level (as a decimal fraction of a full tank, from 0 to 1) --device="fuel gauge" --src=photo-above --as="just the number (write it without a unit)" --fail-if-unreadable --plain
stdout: 0.875
